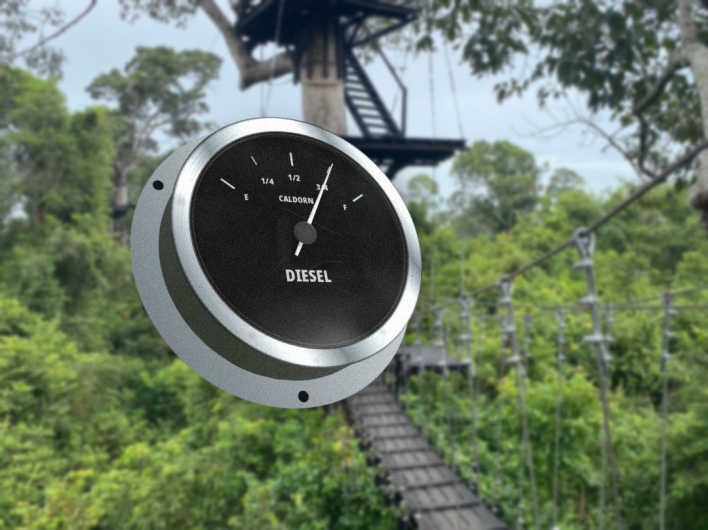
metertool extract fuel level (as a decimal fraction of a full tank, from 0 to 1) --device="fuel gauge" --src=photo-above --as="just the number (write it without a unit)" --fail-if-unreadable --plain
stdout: 0.75
